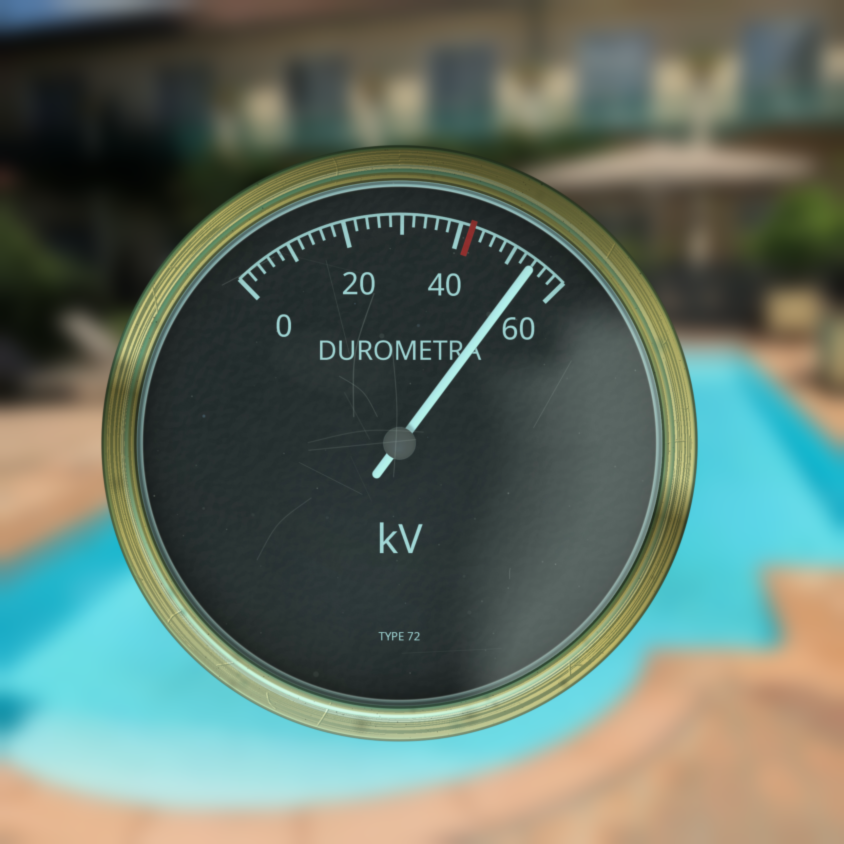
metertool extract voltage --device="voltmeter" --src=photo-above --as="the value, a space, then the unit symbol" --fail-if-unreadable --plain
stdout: 54 kV
